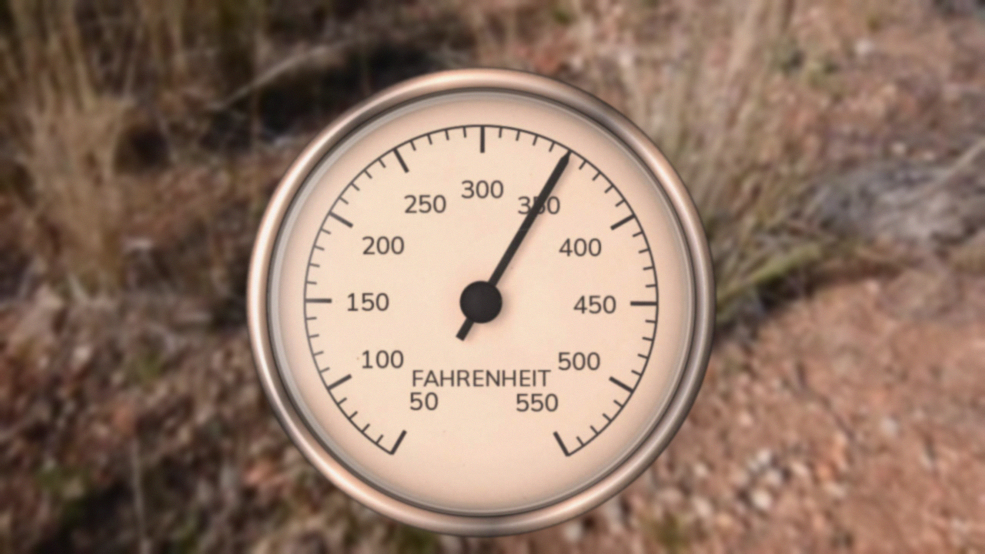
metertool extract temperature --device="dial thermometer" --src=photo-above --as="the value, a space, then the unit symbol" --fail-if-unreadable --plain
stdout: 350 °F
